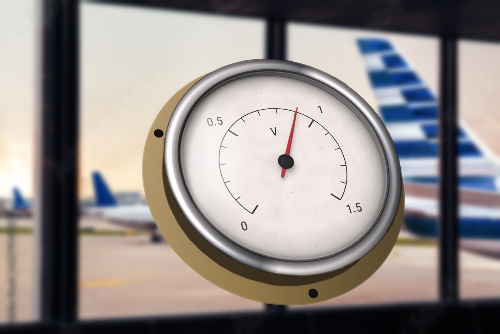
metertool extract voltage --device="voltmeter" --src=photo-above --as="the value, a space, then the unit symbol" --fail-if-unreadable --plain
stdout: 0.9 V
